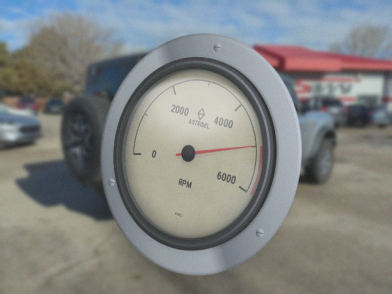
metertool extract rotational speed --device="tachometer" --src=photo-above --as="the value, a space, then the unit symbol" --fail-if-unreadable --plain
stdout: 5000 rpm
